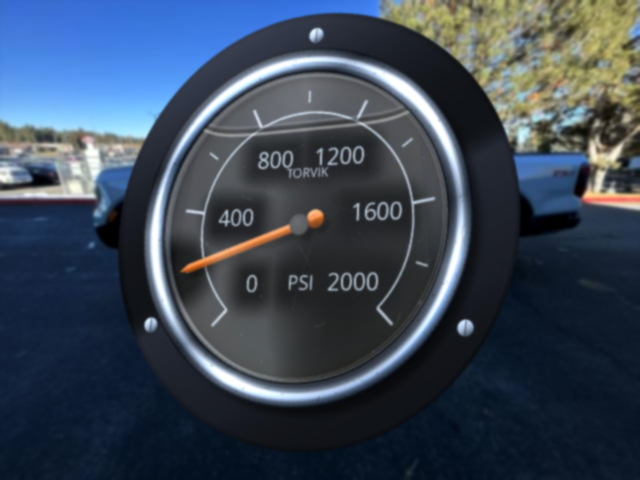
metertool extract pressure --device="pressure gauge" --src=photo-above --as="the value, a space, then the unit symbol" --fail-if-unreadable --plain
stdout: 200 psi
